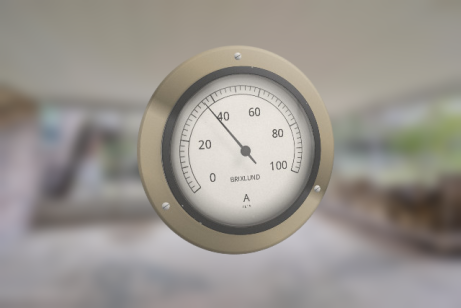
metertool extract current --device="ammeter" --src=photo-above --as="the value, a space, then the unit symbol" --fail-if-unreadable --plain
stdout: 36 A
